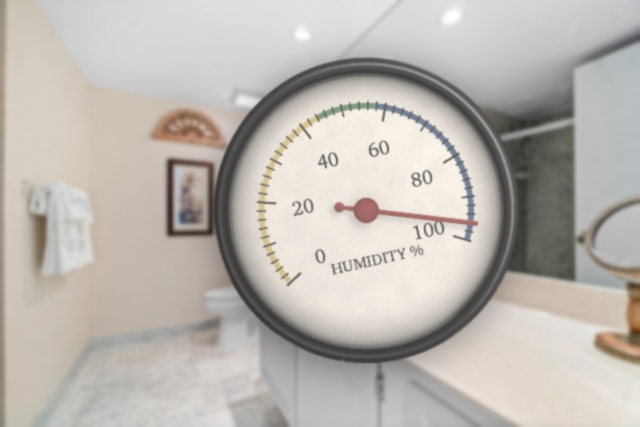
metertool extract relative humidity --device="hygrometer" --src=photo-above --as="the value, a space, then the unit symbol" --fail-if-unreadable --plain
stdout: 96 %
